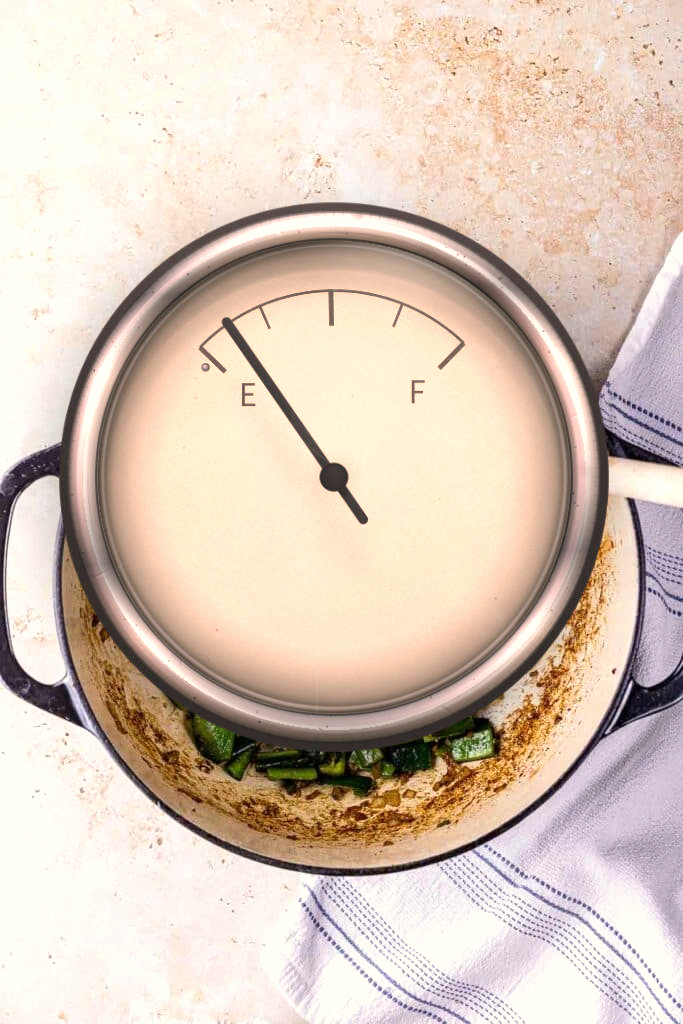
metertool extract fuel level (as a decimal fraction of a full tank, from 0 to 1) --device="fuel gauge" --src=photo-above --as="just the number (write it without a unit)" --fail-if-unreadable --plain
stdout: 0.125
